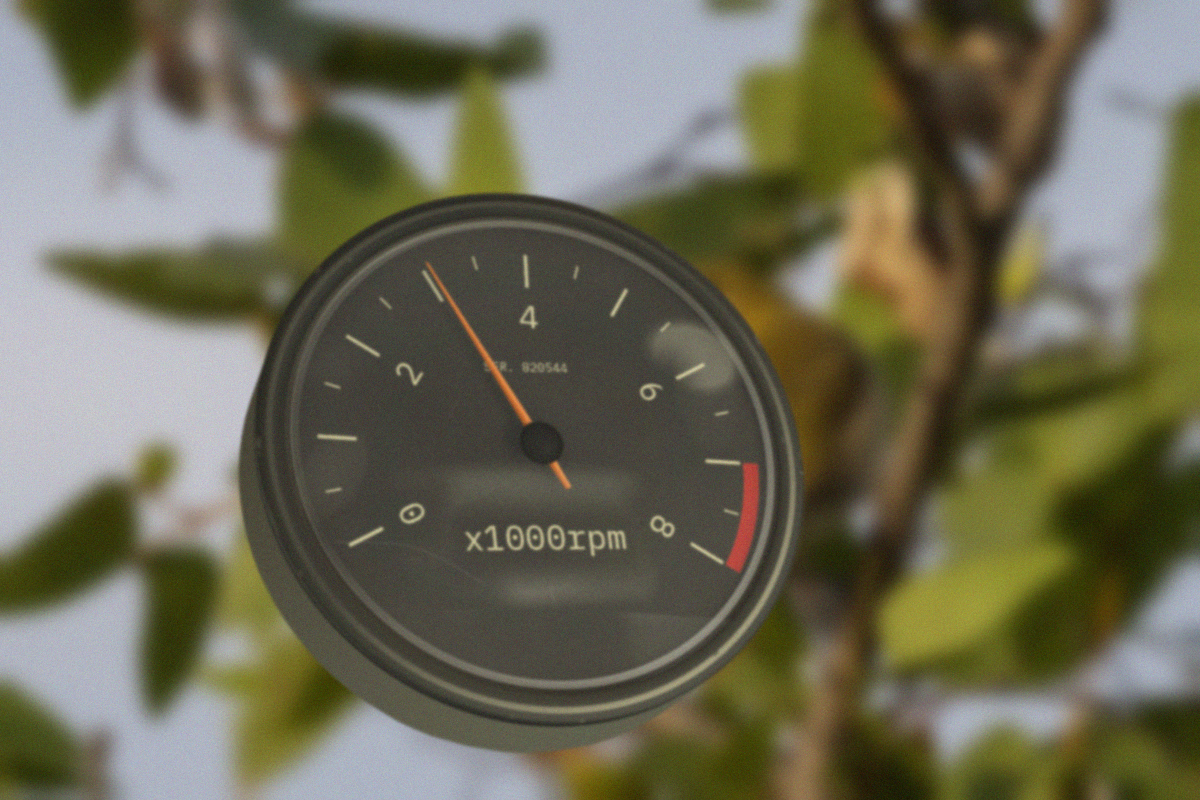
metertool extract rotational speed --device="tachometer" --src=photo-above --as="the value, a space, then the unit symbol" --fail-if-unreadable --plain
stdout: 3000 rpm
